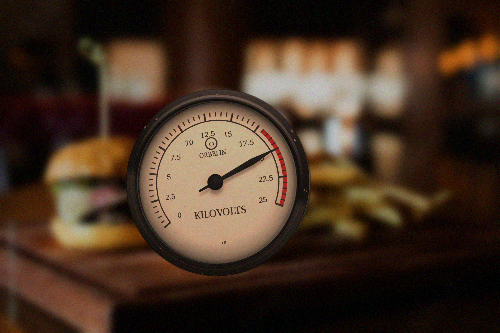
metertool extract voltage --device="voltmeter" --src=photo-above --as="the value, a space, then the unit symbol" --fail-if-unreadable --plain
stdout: 20 kV
